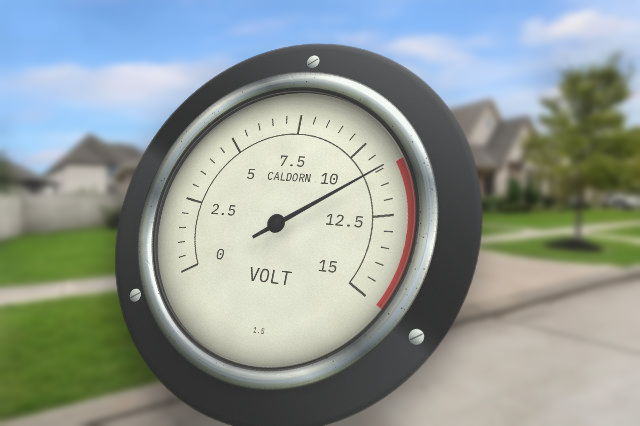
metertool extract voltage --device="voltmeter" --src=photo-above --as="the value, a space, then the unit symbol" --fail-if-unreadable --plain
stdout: 11 V
